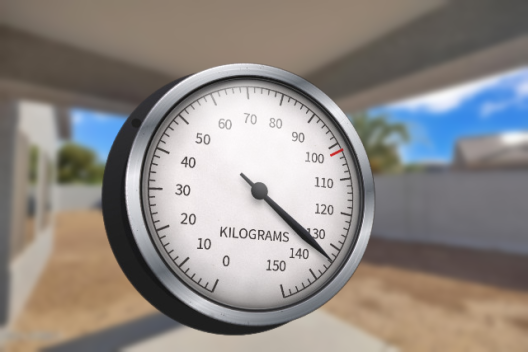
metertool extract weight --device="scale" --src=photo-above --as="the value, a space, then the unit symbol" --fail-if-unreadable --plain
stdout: 134 kg
